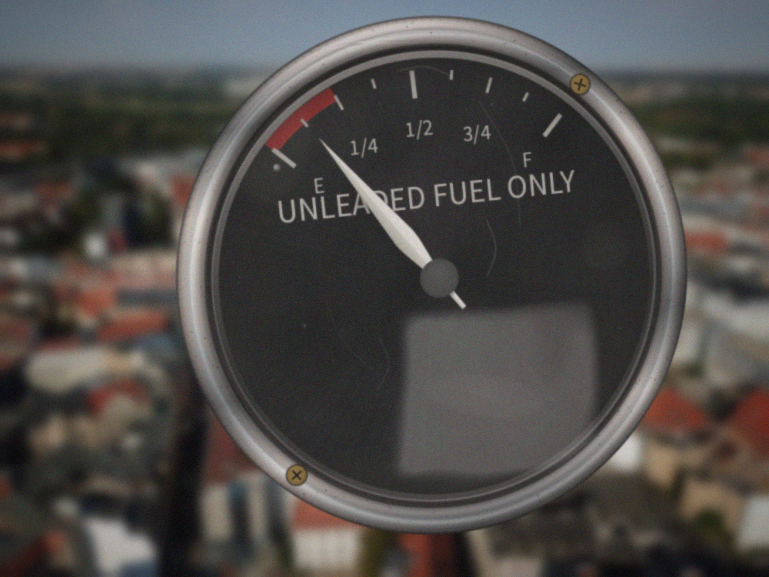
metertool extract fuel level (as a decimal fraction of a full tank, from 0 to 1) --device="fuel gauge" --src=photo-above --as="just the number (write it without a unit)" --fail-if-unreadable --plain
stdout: 0.125
